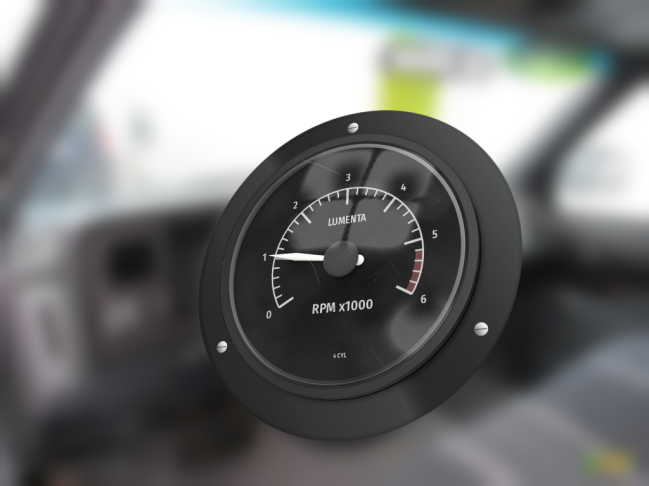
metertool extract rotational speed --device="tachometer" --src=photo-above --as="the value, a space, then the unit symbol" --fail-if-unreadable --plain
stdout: 1000 rpm
